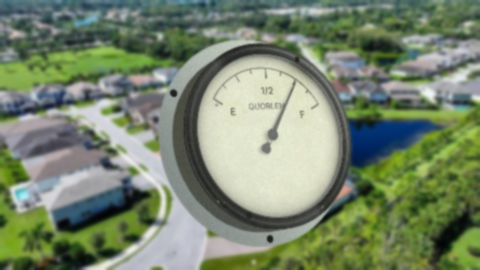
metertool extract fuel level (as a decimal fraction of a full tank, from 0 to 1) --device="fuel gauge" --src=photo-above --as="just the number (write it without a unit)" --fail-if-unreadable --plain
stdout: 0.75
